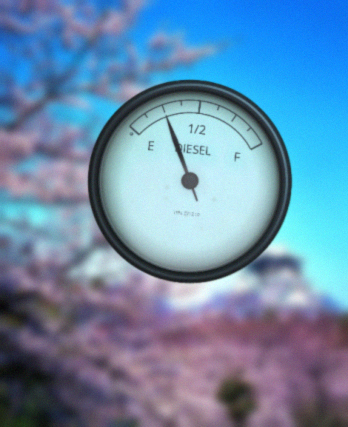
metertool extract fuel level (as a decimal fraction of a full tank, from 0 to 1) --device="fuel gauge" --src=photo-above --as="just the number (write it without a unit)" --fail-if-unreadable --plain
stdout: 0.25
